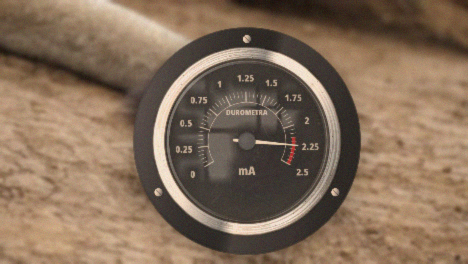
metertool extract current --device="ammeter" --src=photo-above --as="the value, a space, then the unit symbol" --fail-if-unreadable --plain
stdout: 2.25 mA
